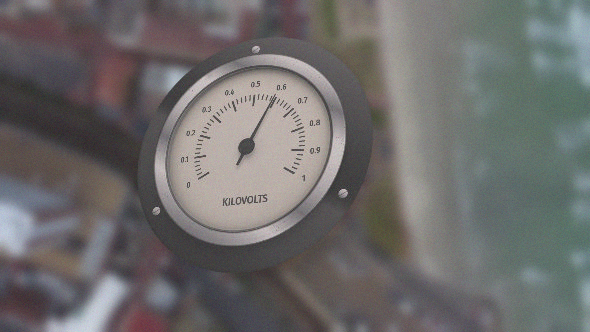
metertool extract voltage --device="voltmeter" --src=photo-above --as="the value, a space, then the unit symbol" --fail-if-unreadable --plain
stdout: 0.6 kV
